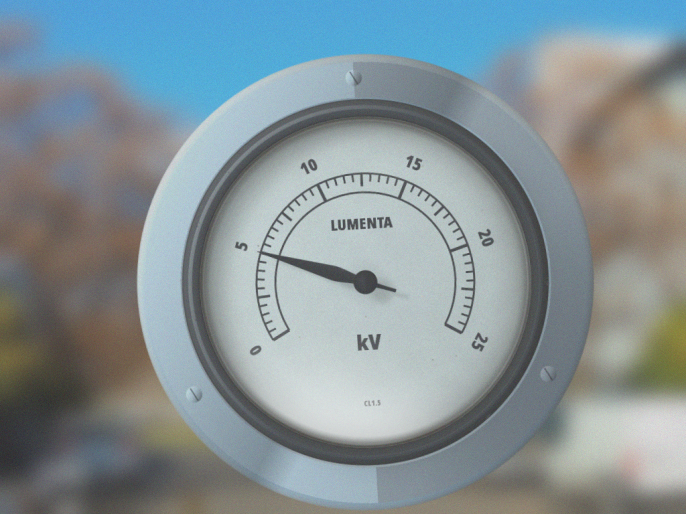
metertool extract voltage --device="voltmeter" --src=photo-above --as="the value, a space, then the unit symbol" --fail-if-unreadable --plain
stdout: 5 kV
